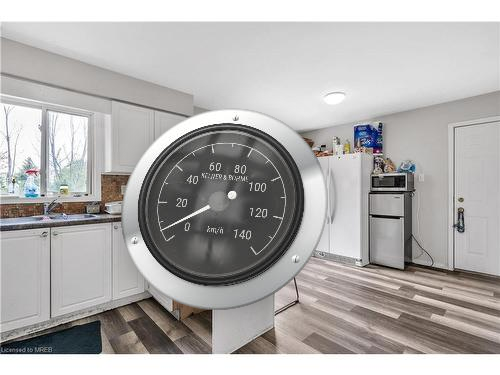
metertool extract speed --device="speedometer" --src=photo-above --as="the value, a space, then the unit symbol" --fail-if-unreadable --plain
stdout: 5 km/h
